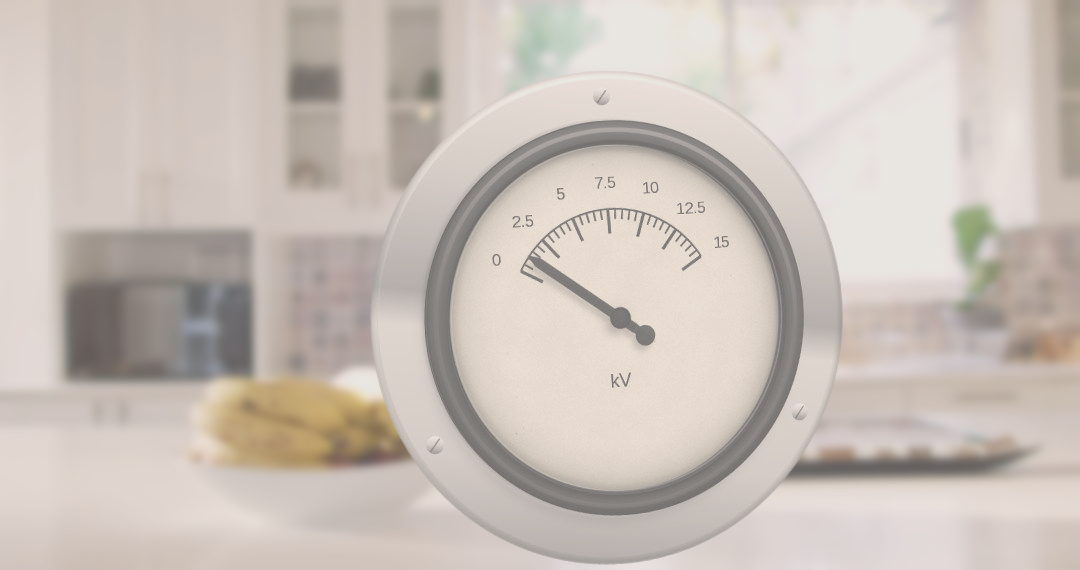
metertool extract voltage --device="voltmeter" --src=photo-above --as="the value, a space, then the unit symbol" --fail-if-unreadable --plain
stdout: 1 kV
